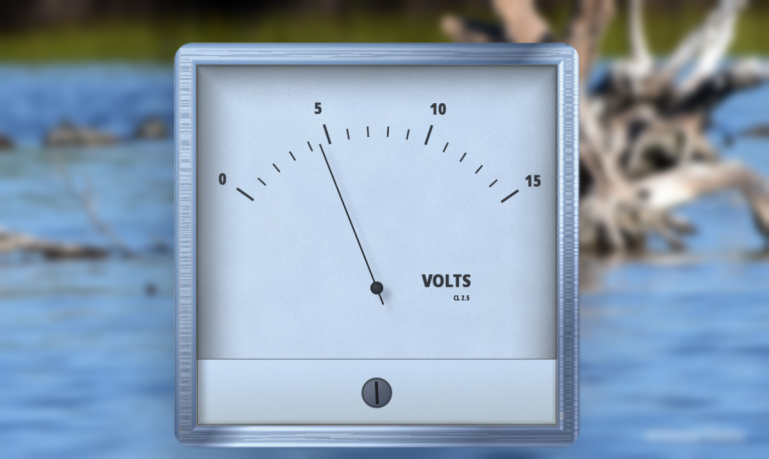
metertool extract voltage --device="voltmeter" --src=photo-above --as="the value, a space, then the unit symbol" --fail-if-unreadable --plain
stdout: 4.5 V
